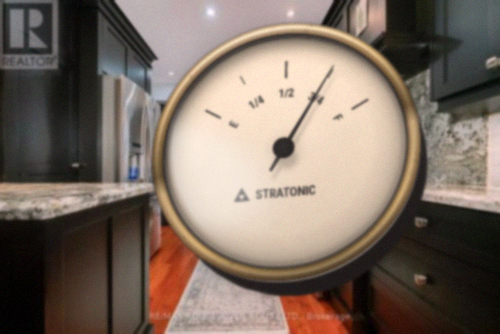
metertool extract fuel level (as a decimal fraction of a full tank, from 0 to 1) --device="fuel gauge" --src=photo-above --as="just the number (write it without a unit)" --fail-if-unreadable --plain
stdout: 0.75
